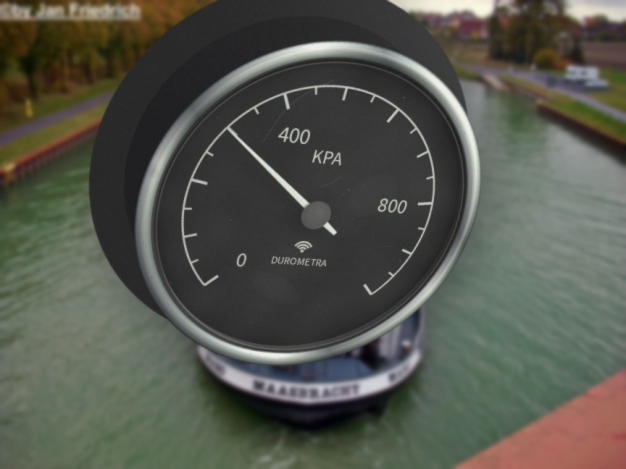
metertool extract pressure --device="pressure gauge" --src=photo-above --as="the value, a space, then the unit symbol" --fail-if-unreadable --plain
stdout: 300 kPa
